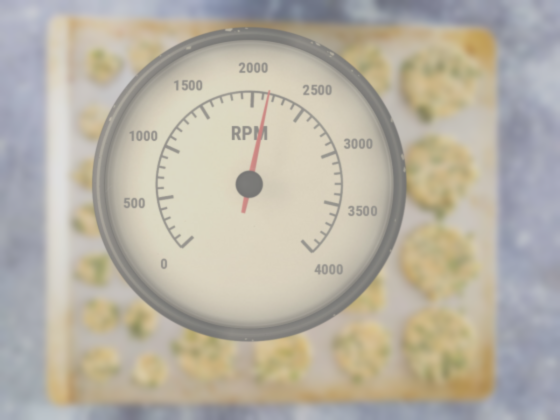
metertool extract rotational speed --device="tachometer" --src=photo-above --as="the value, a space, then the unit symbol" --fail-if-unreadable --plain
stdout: 2150 rpm
